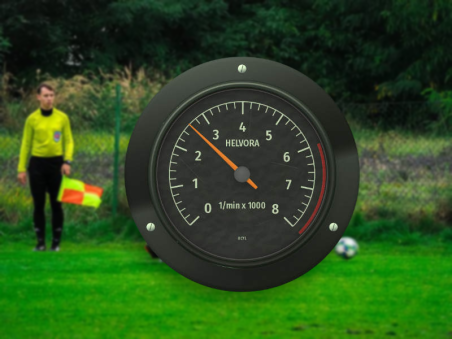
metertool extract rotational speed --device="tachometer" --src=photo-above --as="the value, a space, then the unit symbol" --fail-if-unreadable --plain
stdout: 2600 rpm
